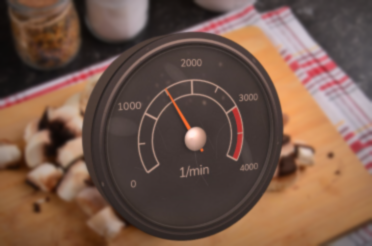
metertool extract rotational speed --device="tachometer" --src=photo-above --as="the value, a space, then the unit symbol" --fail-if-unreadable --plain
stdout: 1500 rpm
